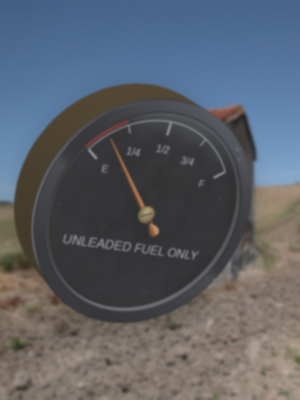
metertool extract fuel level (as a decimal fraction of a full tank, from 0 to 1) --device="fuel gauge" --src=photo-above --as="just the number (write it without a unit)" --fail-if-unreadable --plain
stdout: 0.125
